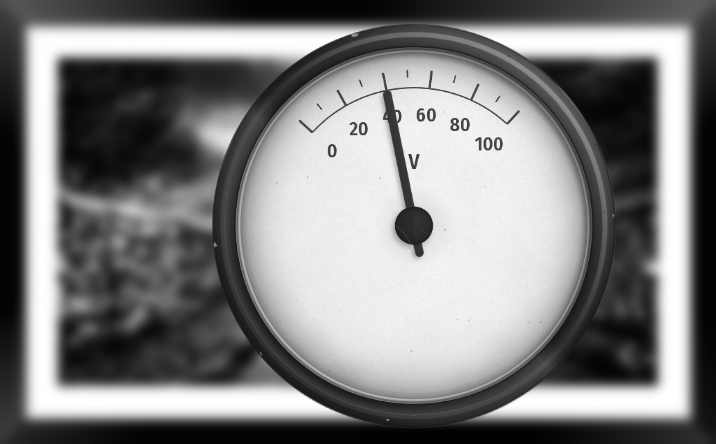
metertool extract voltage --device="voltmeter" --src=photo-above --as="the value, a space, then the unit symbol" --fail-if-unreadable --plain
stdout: 40 V
